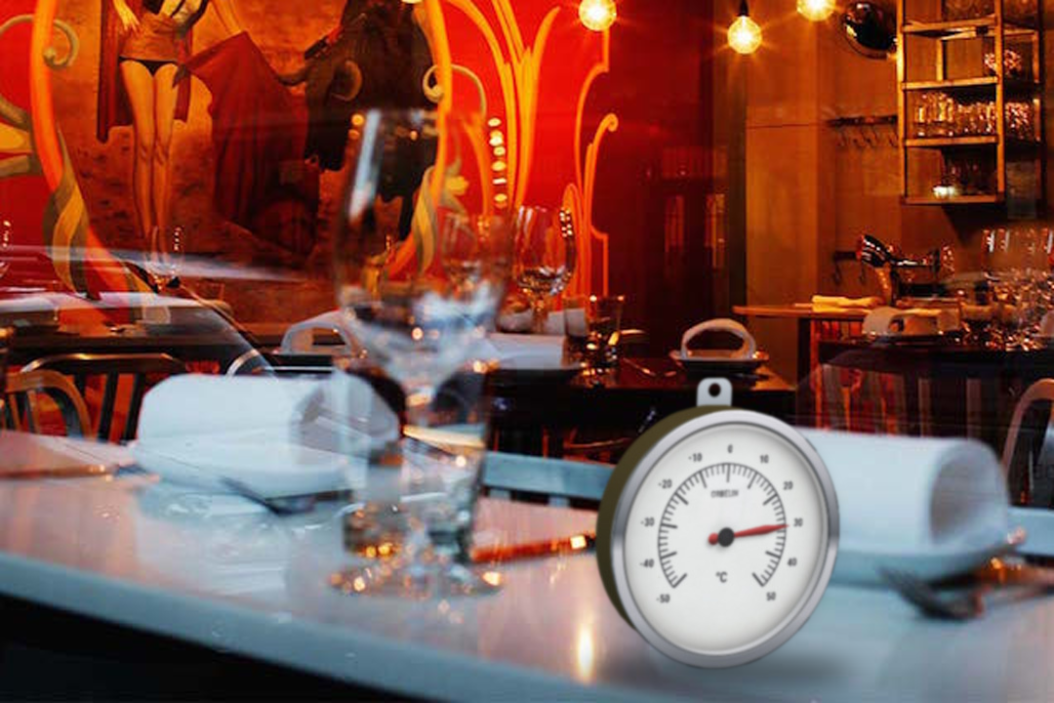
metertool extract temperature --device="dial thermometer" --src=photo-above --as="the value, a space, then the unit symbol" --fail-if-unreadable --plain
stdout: 30 °C
